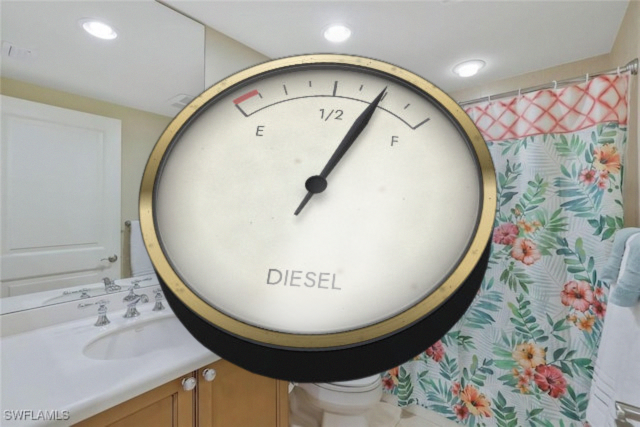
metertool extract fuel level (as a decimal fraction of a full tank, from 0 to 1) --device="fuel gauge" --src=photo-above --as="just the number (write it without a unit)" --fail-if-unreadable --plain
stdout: 0.75
